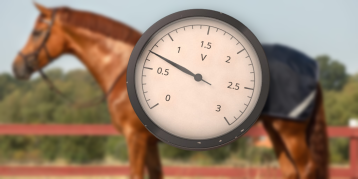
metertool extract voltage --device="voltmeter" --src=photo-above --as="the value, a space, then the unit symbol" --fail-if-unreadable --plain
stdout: 0.7 V
